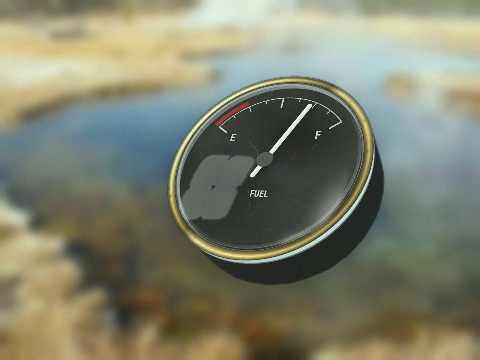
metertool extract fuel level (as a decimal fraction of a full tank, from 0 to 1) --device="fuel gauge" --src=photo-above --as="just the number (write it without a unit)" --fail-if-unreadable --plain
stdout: 0.75
